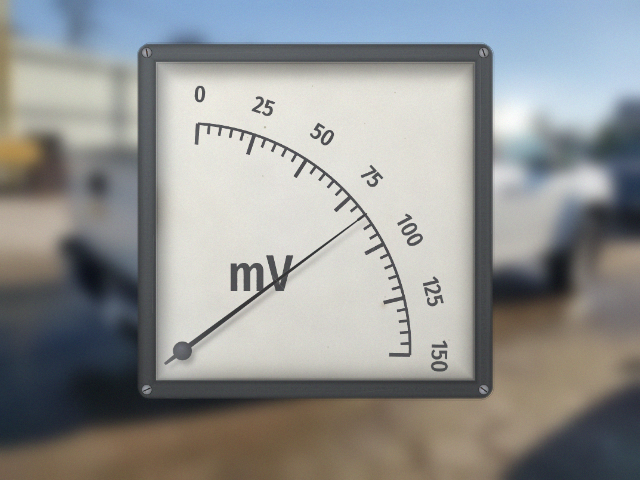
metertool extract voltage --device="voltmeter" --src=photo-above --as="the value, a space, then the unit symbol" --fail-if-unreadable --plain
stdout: 85 mV
